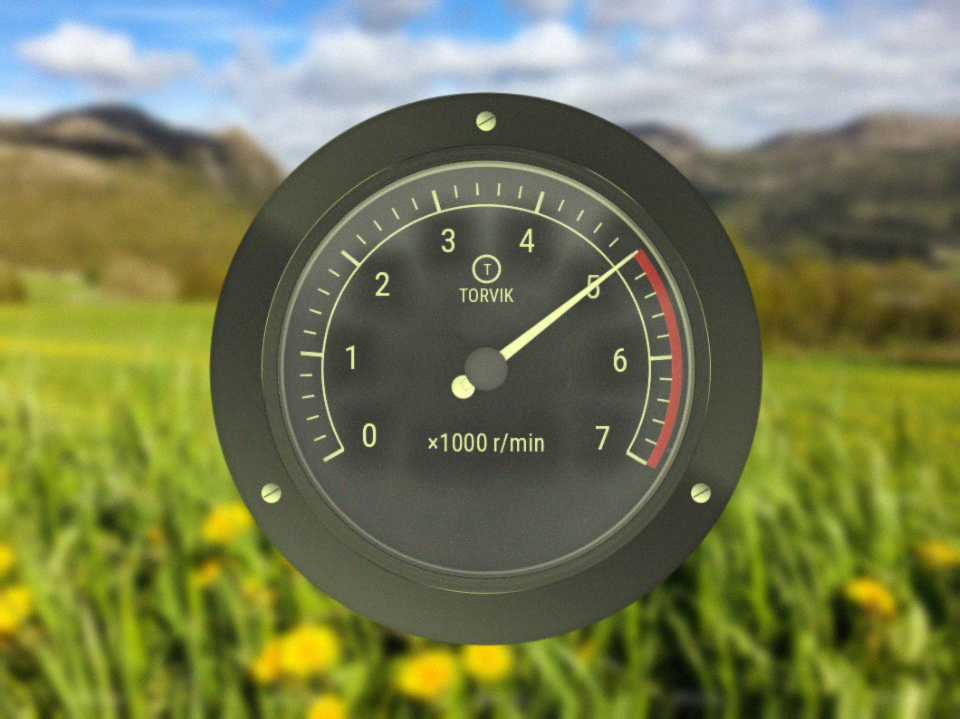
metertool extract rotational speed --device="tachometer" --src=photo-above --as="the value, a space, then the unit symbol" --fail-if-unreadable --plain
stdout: 5000 rpm
